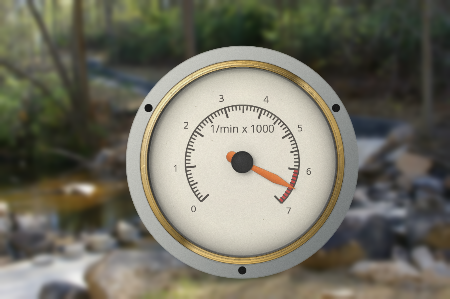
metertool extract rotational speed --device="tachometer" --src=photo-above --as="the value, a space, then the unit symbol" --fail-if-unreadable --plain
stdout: 6500 rpm
